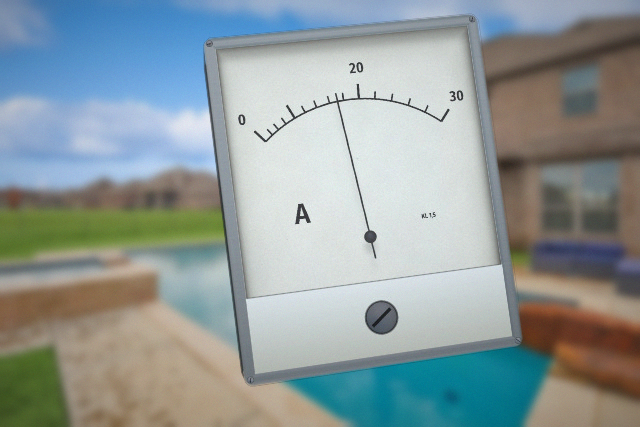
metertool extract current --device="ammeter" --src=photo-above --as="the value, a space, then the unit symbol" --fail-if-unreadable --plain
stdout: 17 A
